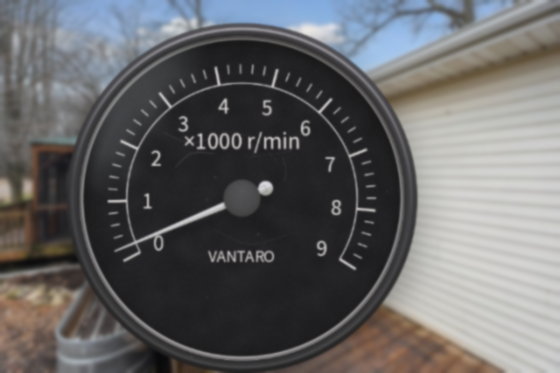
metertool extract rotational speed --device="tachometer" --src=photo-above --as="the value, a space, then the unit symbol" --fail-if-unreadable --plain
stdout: 200 rpm
